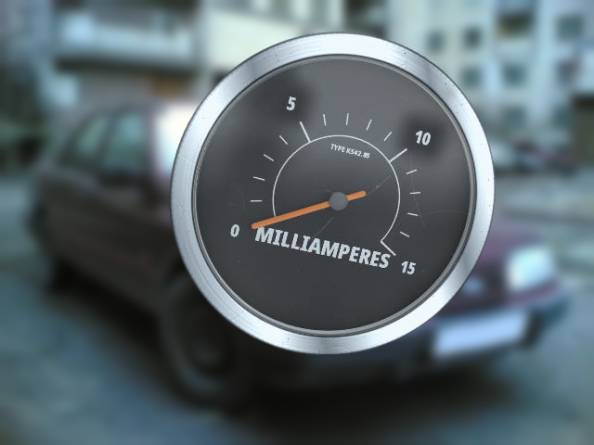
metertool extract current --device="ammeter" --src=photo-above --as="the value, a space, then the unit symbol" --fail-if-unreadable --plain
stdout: 0 mA
